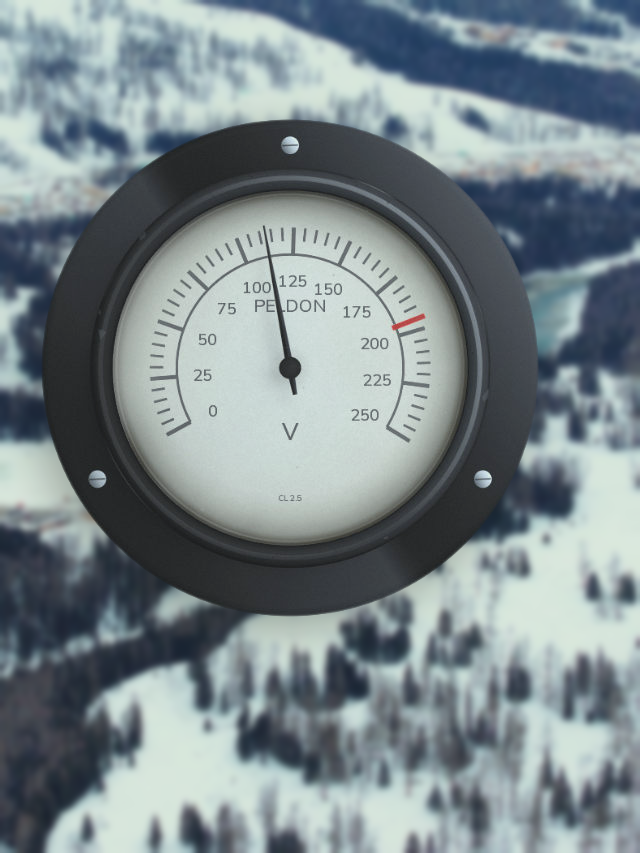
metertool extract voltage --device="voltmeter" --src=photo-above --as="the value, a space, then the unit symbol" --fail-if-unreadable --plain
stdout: 112.5 V
